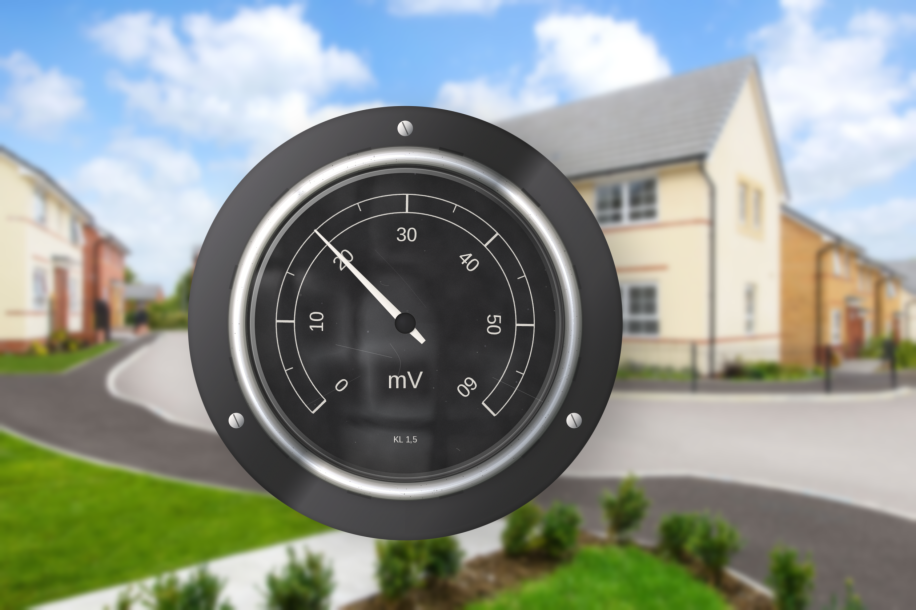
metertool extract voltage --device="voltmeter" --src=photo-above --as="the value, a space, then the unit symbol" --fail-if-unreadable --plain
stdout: 20 mV
